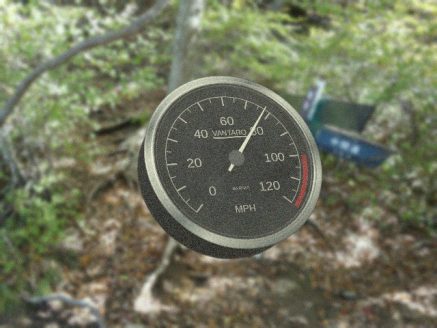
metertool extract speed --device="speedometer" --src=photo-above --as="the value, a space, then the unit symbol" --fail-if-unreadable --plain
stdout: 77.5 mph
